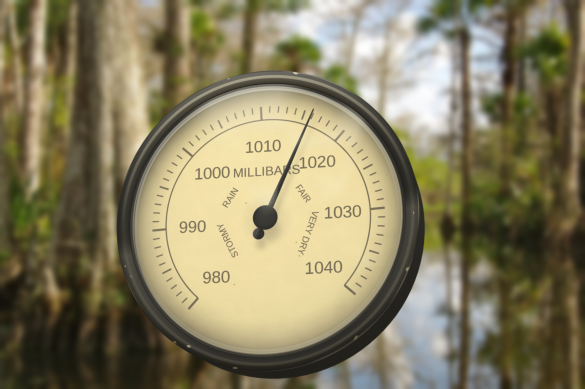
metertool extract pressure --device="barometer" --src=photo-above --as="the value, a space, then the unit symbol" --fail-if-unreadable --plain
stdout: 1016 mbar
